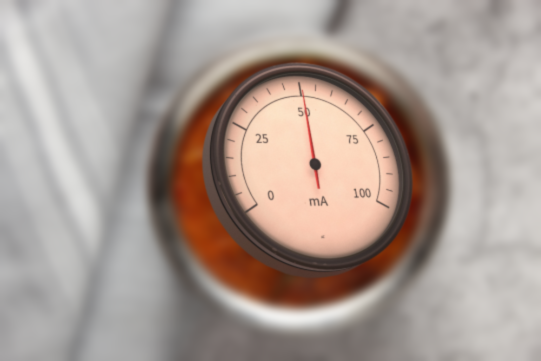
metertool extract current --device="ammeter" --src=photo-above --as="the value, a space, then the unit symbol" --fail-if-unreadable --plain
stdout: 50 mA
